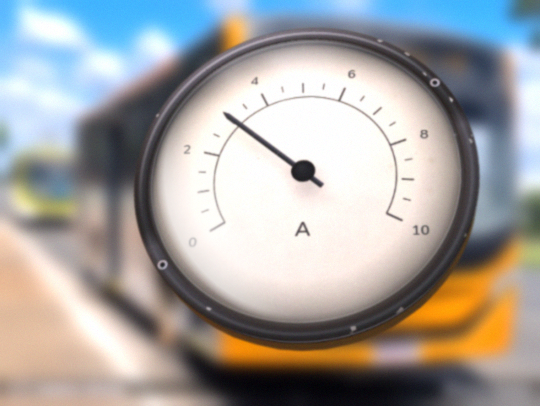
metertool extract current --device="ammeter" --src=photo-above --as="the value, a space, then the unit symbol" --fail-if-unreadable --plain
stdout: 3 A
